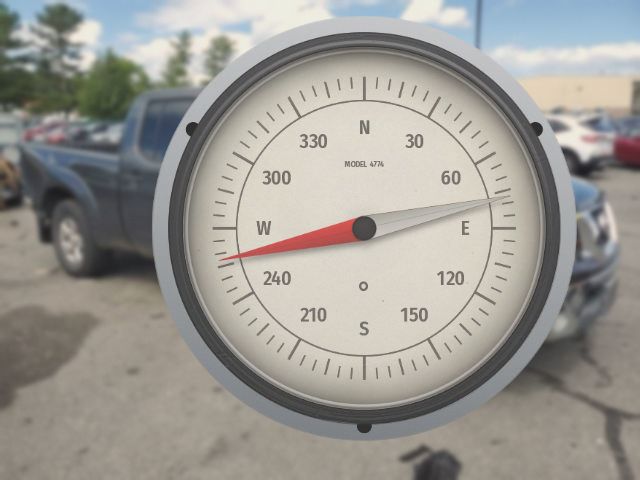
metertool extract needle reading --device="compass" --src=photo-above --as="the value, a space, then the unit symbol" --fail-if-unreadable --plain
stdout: 257.5 °
